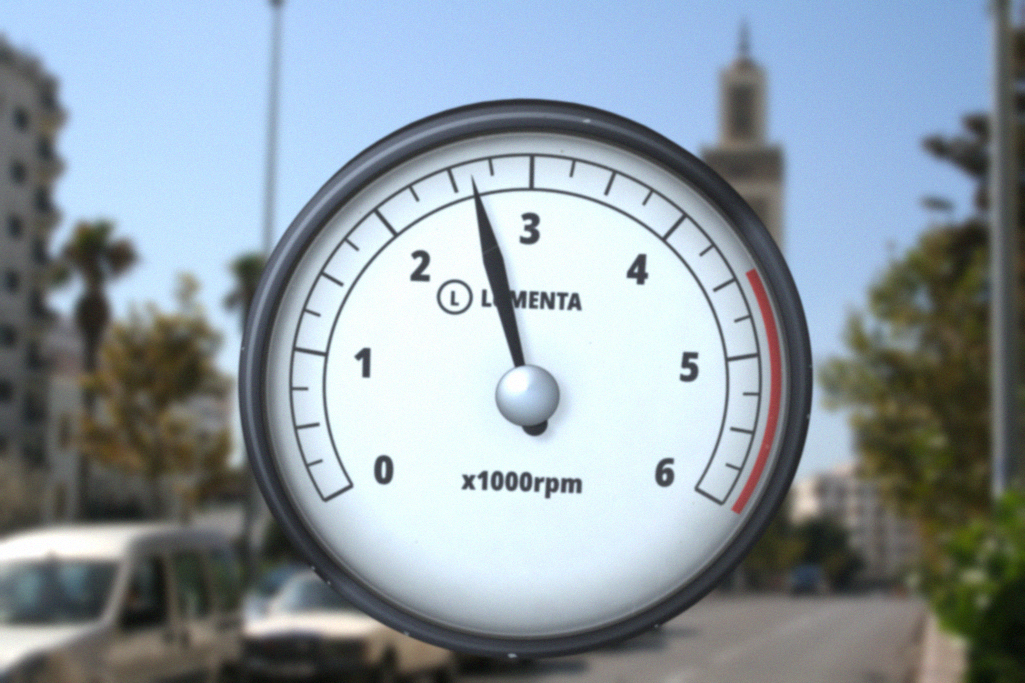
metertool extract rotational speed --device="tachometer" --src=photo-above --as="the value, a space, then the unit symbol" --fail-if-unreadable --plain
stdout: 2625 rpm
